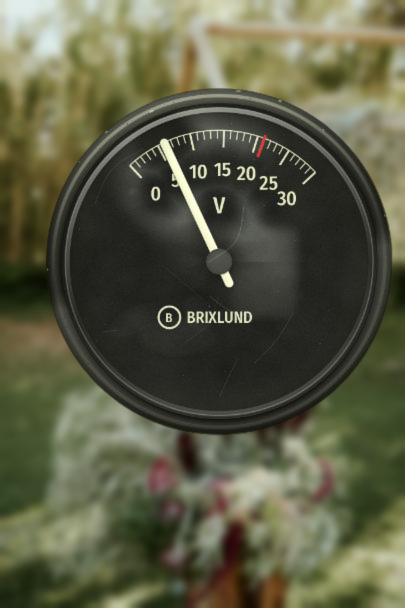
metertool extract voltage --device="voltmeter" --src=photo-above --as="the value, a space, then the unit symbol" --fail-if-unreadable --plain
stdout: 6 V
